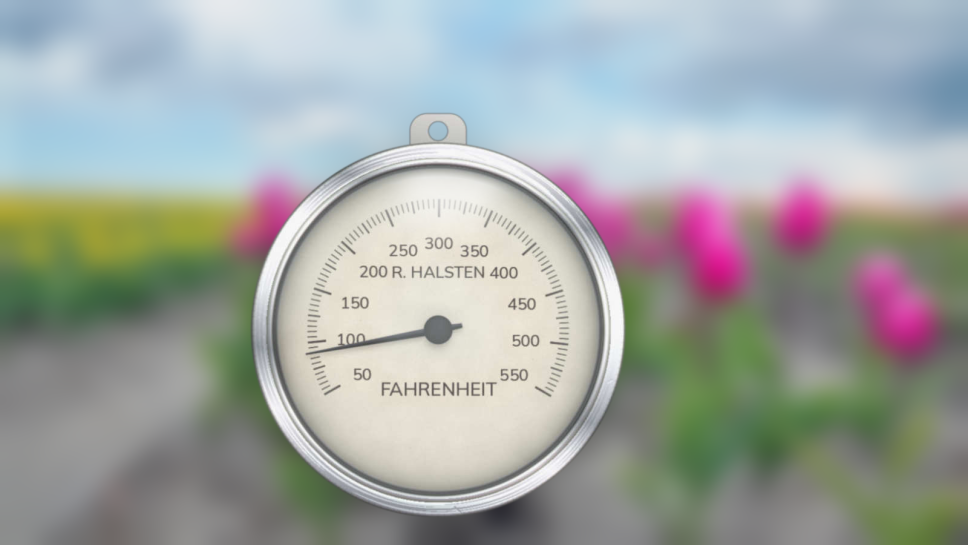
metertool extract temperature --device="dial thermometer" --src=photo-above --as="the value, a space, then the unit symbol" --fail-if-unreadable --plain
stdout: 90 °F
